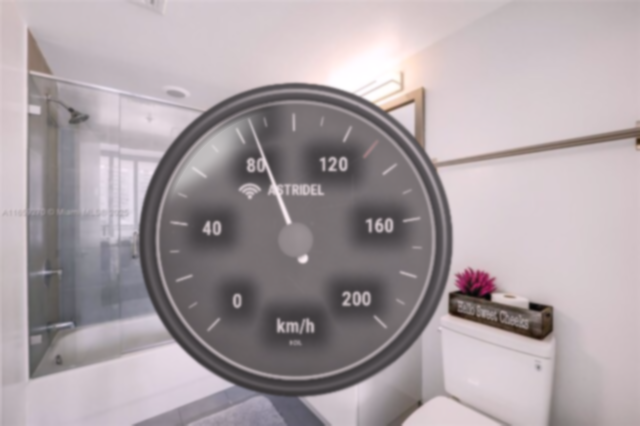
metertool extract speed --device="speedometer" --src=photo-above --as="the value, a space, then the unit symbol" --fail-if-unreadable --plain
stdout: 85 km/h
